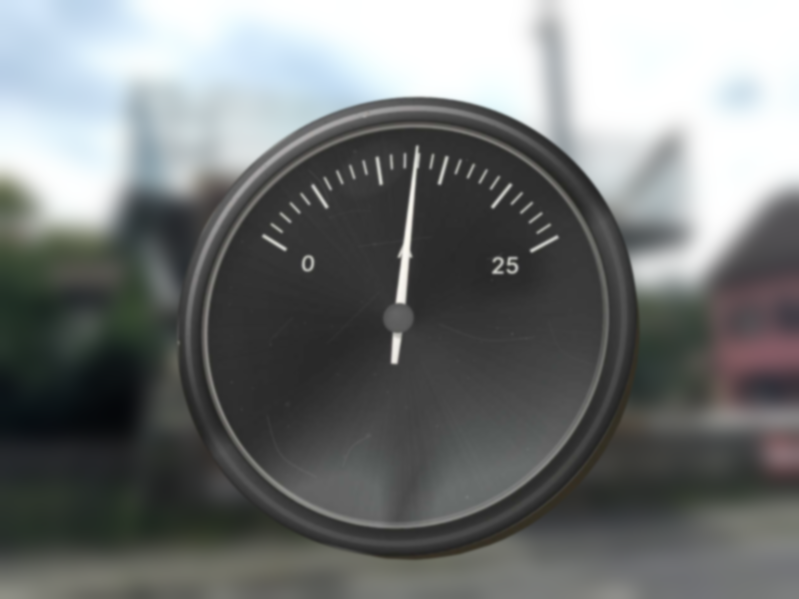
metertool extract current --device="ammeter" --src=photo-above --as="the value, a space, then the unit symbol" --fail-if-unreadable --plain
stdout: 13 A
